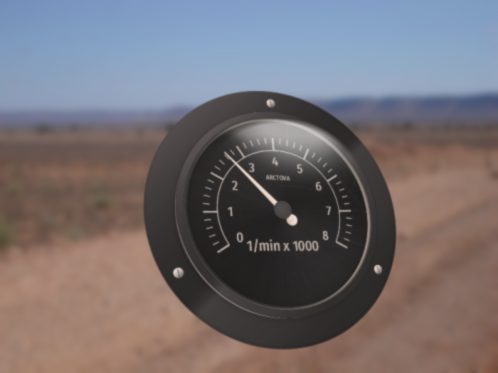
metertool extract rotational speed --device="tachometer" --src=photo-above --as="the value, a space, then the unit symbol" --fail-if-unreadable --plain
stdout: 2600 rpm
